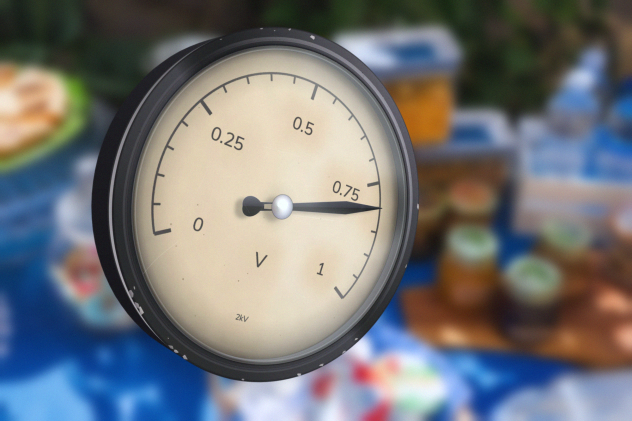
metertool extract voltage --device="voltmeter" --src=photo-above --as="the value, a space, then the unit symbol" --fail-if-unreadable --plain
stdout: 0.8 V
